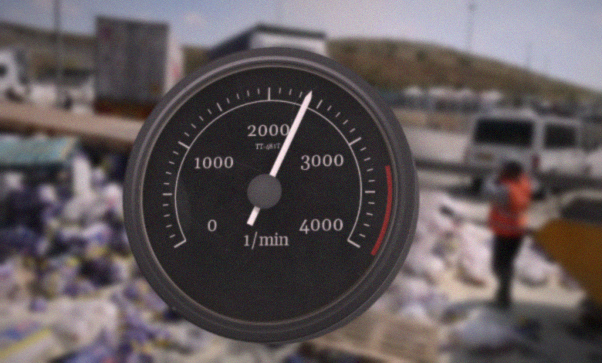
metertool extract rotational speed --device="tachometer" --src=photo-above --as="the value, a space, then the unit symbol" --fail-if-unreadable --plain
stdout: 2400 rpm
